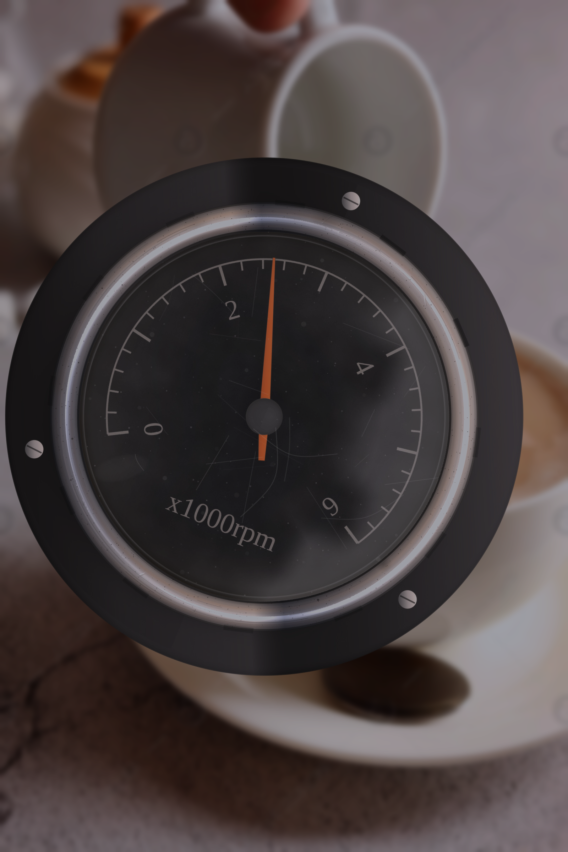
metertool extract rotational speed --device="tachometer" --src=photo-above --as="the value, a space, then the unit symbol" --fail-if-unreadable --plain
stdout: 2500 rpm
